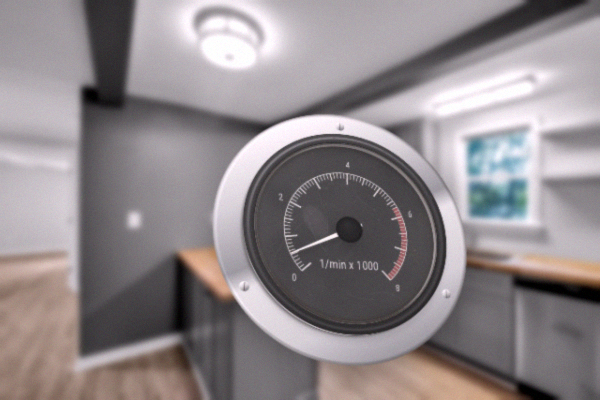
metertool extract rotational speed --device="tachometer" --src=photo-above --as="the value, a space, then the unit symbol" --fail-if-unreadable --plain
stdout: 500 rpm
